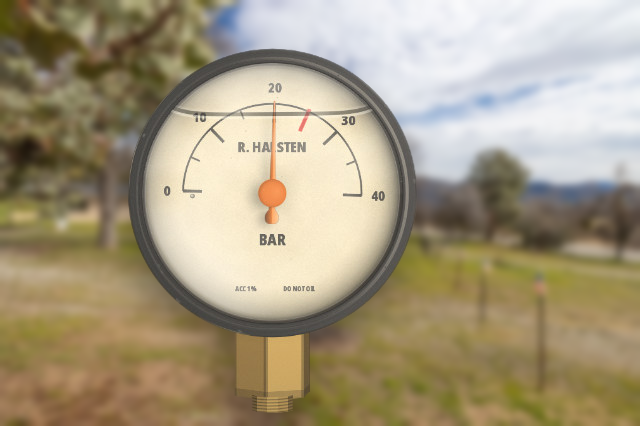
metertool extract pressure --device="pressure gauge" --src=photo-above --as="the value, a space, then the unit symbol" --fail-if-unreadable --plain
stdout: 20 bar
